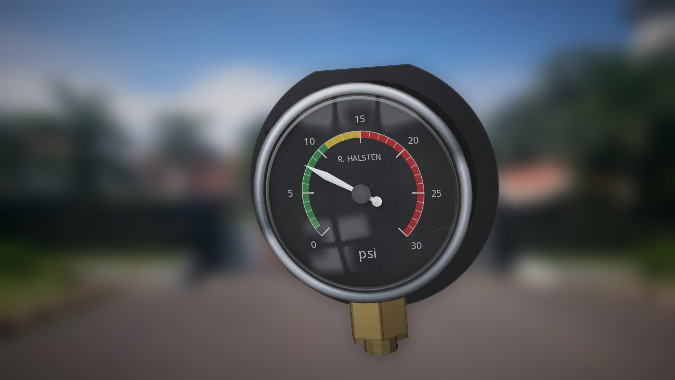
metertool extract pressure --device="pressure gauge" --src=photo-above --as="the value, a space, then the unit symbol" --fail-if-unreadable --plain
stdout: 8 psi
